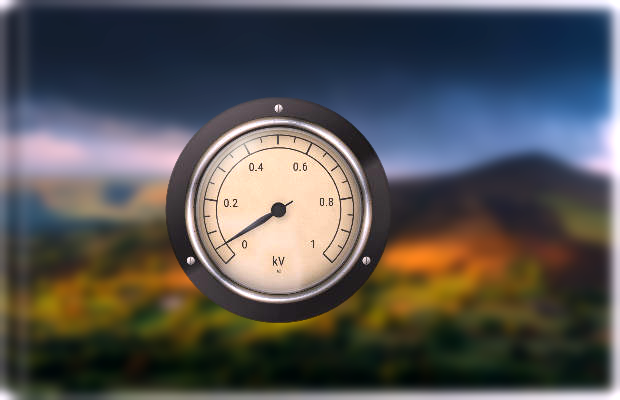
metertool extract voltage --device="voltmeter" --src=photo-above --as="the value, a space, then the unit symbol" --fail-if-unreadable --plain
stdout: 0.05 kV
